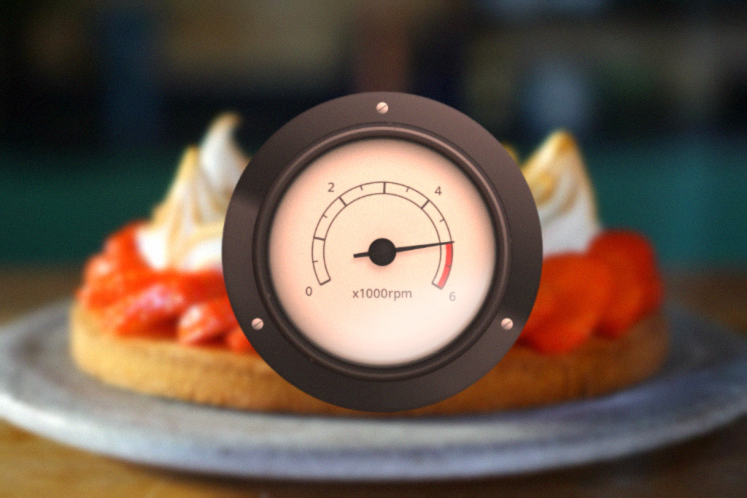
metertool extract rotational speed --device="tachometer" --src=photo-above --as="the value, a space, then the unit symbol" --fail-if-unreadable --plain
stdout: 5000 rpm
